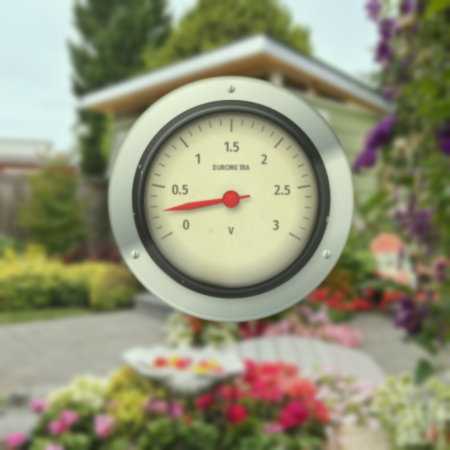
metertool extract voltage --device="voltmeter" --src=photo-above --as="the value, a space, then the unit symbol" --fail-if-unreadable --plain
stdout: 0.25 V
